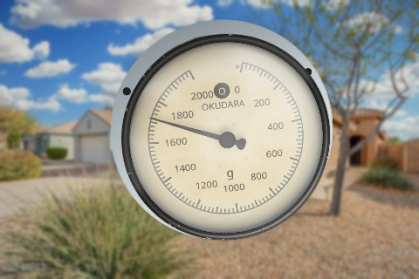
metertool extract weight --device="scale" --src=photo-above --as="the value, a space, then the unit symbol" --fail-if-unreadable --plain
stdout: 1720 g
